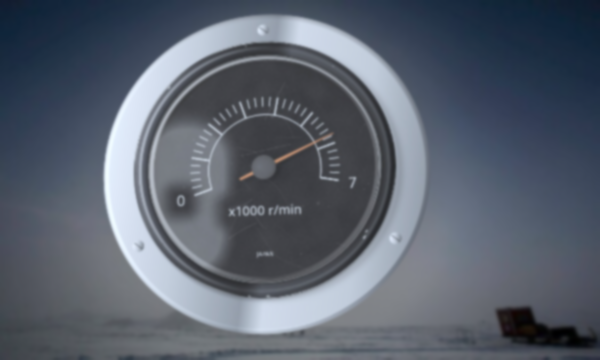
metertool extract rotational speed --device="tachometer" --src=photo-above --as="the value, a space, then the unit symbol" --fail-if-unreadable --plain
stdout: 5800 rpm
